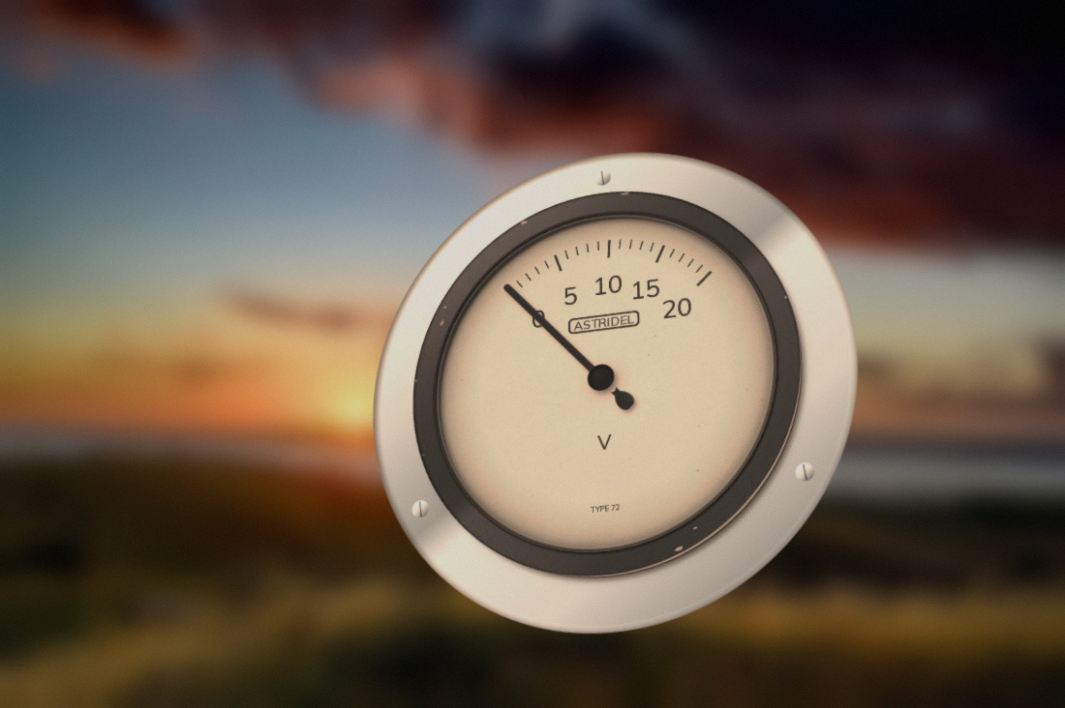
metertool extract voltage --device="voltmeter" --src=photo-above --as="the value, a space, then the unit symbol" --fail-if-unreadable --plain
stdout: 0 V
